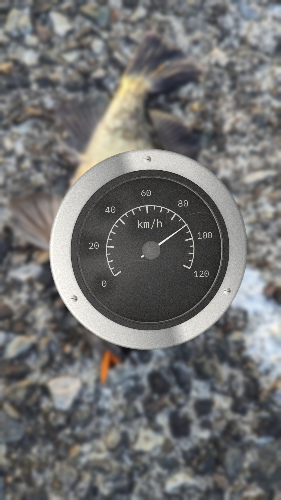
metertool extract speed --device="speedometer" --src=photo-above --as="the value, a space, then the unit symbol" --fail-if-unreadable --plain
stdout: 90 km/h
